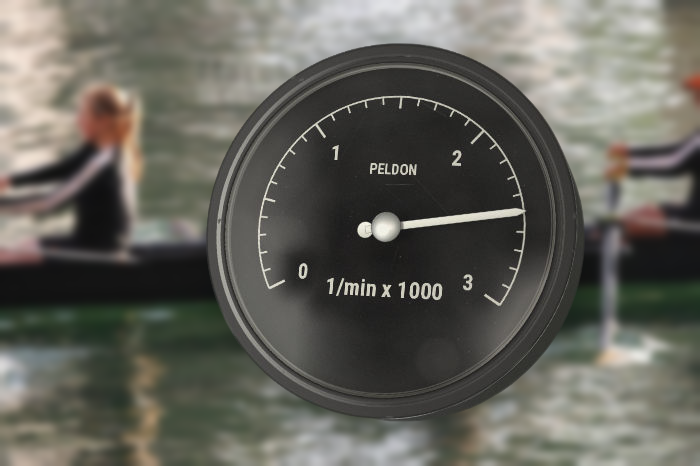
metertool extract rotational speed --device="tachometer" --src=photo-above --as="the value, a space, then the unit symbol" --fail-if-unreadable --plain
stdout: 2500 rpm
